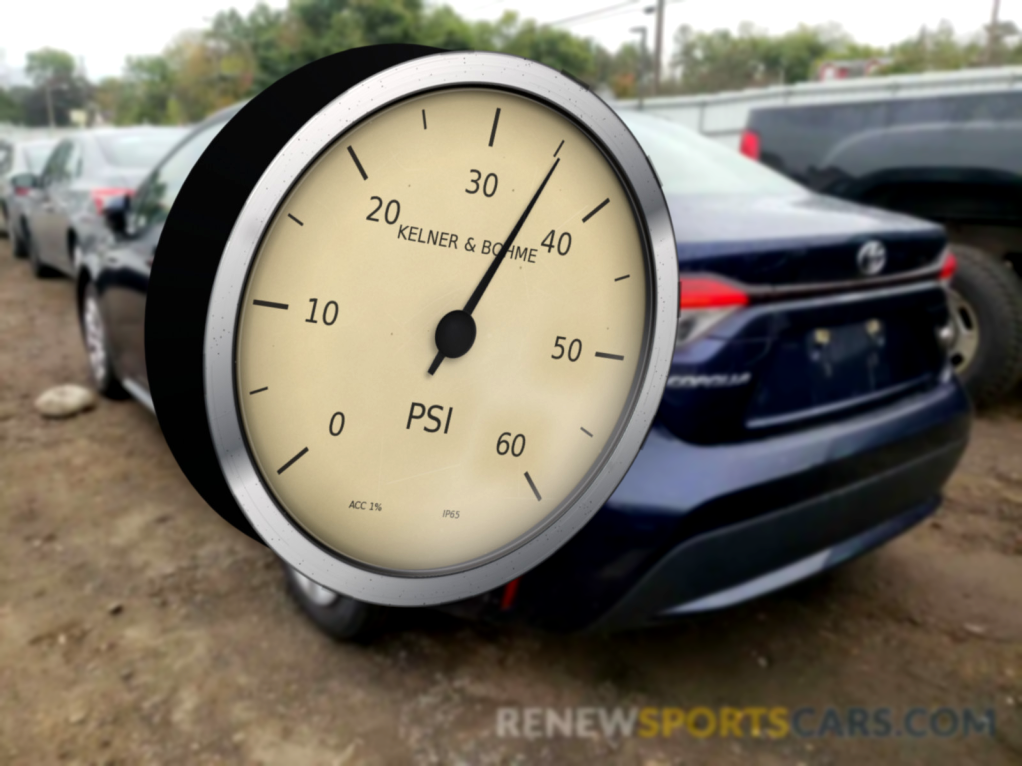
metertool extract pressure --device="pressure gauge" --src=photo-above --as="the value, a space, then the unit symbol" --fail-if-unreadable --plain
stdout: 35 psi
